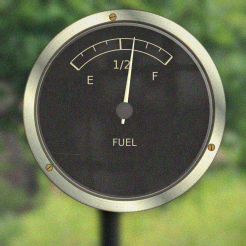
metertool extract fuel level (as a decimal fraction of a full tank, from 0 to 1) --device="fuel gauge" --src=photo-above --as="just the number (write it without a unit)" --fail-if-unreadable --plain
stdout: 0.625
